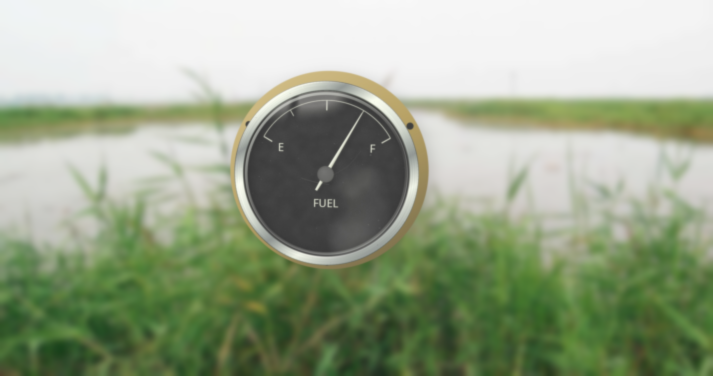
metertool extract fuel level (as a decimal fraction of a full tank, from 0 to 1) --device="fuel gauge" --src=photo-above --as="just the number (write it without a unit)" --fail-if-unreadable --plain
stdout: 0.75
